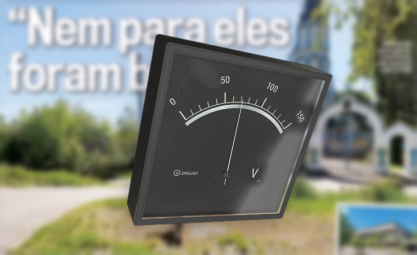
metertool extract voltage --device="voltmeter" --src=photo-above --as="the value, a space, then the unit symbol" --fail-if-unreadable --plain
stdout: 70 V
